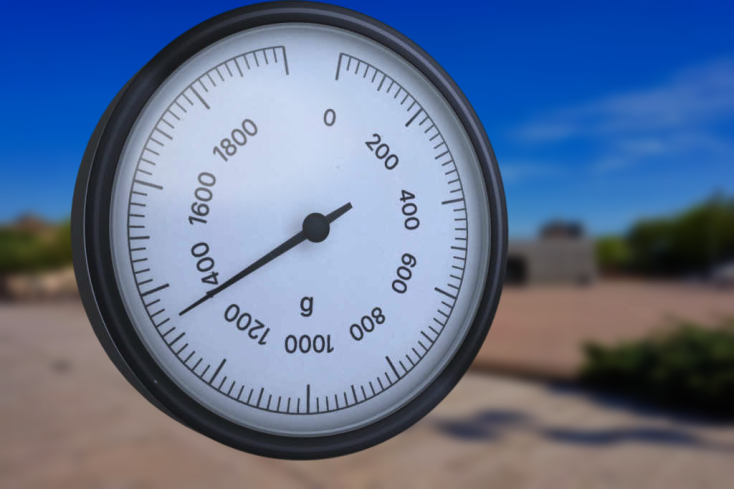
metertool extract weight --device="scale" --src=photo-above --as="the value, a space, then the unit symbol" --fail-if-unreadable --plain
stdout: 1340 g
